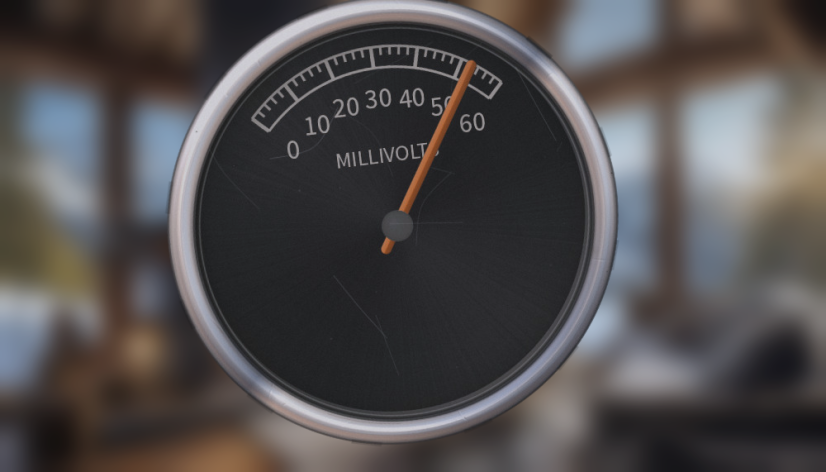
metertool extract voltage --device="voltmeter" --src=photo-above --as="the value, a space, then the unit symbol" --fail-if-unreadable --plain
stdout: 52 mV
